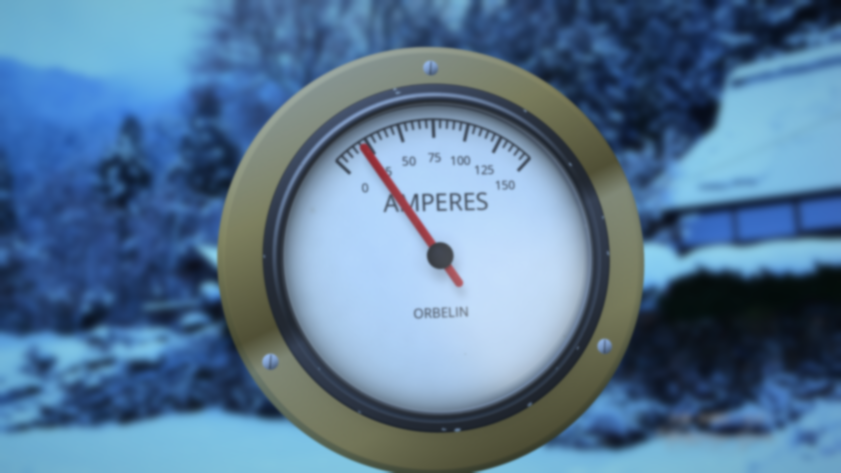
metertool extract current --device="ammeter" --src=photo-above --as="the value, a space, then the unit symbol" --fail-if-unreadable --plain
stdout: 20 A
